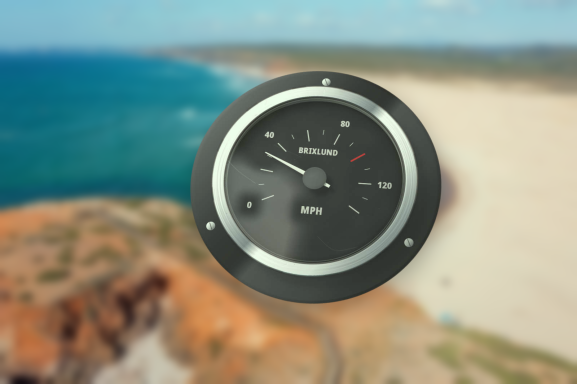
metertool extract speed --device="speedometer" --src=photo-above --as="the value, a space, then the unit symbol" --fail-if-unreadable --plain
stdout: 30 mph
